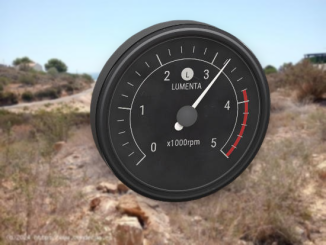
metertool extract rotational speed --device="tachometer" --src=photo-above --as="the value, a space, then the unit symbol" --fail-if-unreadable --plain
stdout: 3200 rpm
